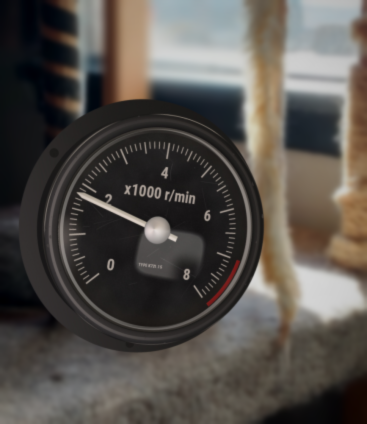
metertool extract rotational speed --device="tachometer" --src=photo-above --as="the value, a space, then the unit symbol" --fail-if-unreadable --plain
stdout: 1800 rpm
